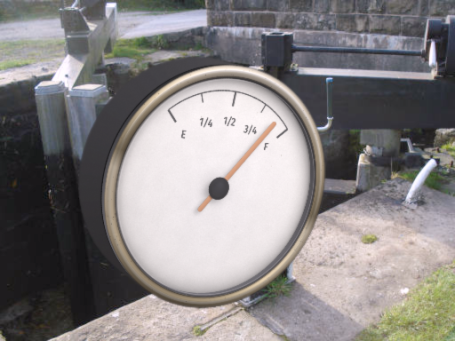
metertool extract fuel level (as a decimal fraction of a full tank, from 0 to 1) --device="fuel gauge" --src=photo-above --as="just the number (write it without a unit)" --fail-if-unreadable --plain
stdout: 0.875
